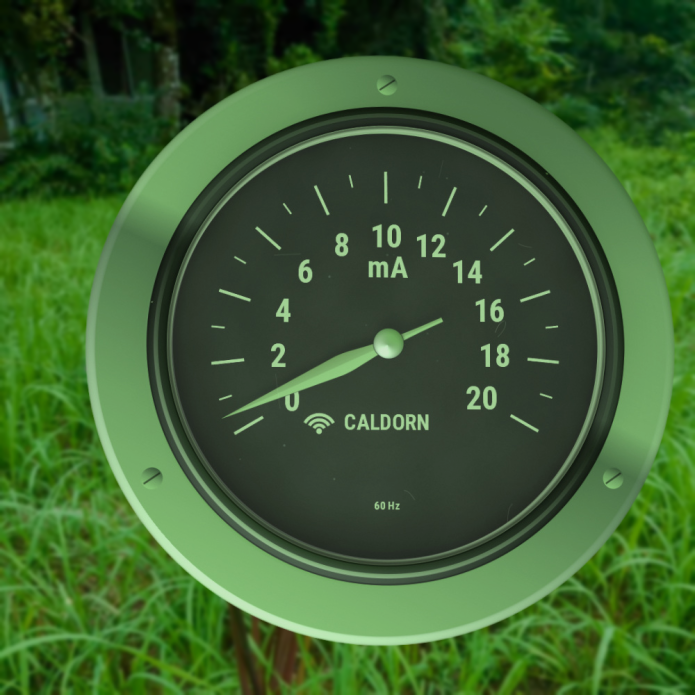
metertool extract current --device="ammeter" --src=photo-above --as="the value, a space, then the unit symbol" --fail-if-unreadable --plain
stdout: 0.5 mA
